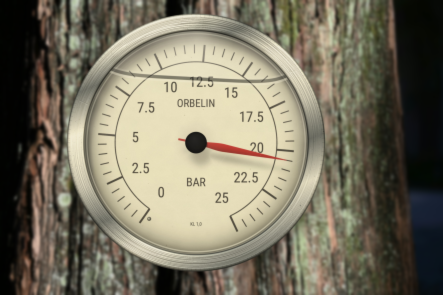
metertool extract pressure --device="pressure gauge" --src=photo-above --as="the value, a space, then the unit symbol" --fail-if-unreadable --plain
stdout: 20.5 bar
